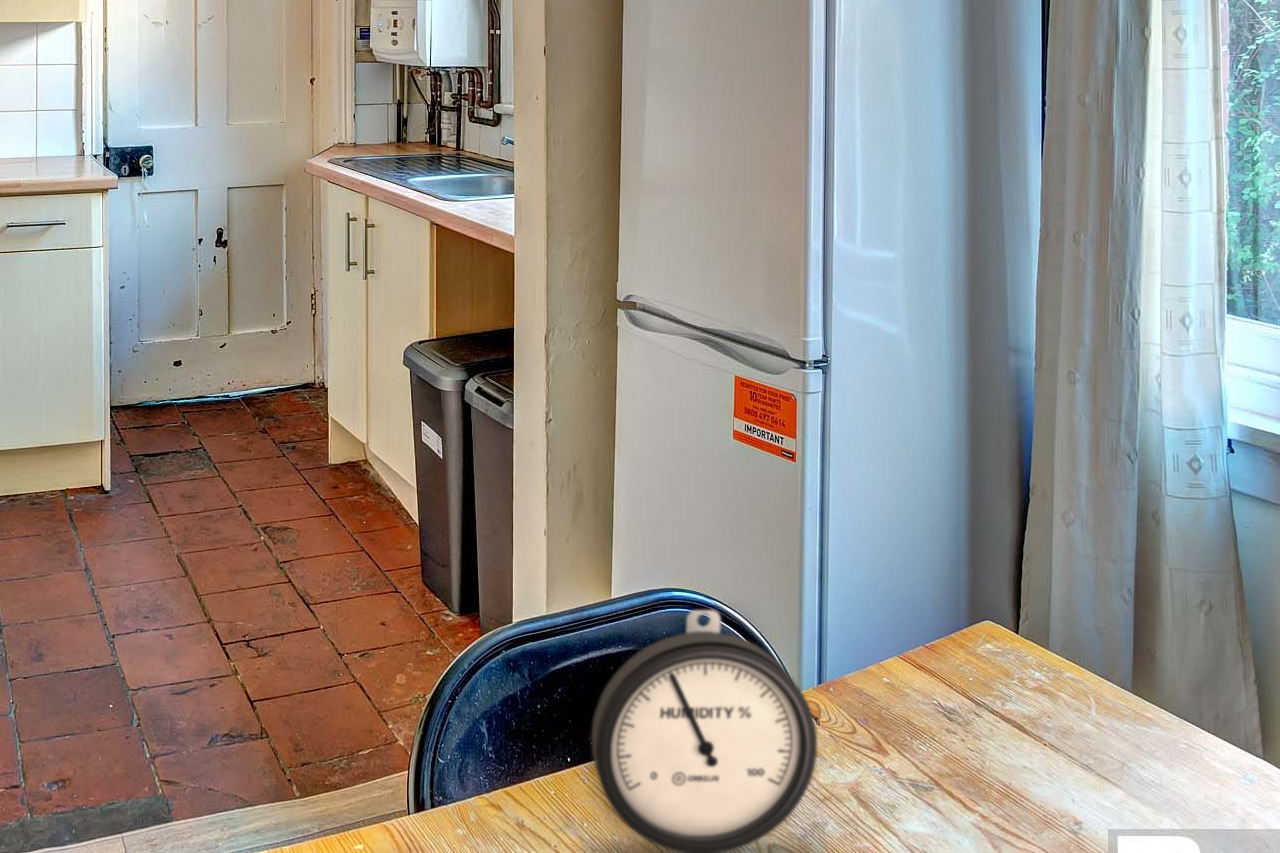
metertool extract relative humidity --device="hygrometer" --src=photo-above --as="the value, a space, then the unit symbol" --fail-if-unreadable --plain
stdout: 40 %
